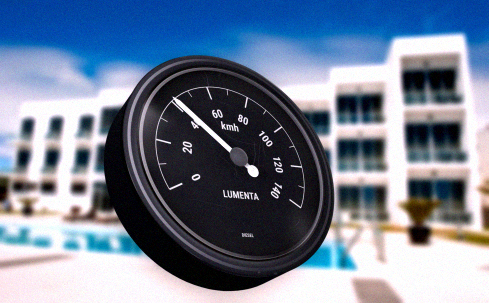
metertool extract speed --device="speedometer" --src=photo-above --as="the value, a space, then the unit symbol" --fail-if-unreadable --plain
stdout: 40 km/h
